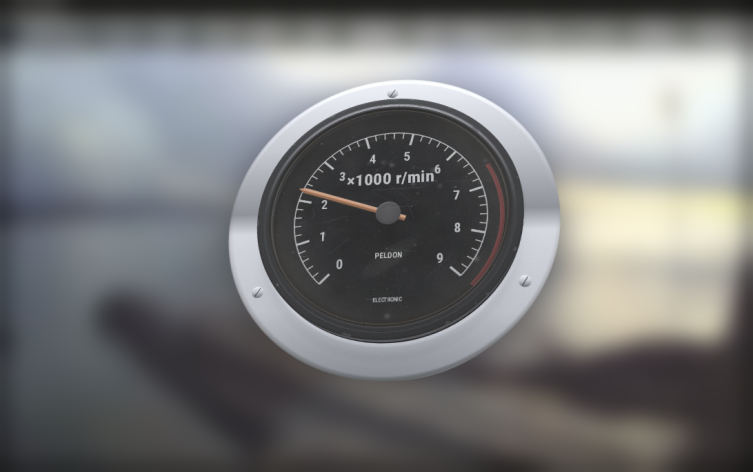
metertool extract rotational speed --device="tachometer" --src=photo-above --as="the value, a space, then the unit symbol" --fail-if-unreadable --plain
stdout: 2200 rpm
